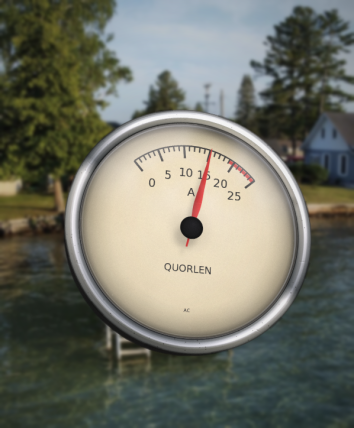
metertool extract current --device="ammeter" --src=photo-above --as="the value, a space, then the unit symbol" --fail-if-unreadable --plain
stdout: 15 A
